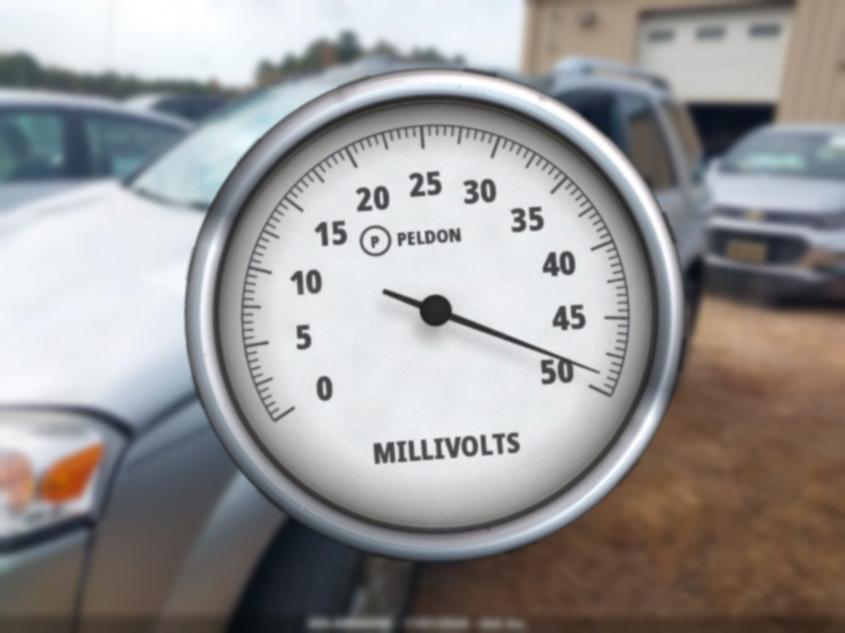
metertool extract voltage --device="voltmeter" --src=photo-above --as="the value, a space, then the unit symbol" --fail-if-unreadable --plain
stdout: 49 mV
